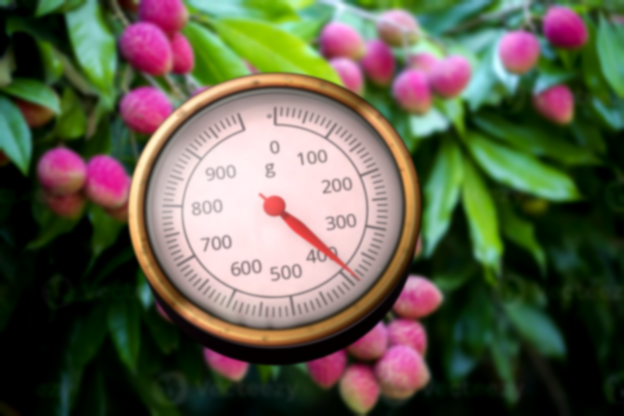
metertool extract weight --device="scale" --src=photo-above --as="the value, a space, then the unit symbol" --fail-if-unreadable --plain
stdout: 390 g
